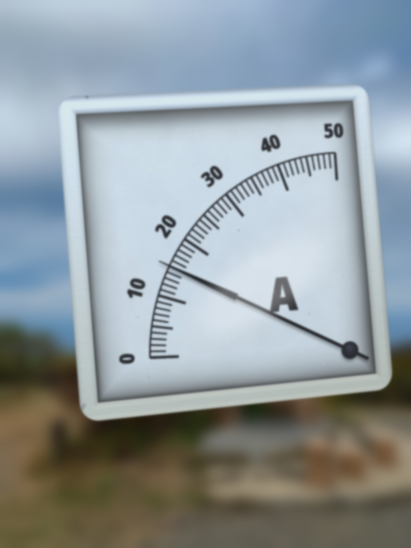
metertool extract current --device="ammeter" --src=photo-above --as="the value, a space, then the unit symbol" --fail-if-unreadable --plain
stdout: 15 A
